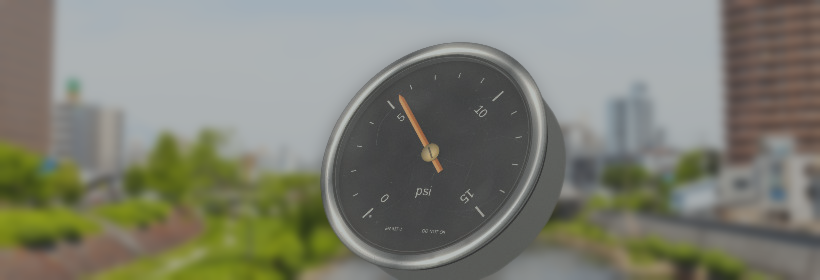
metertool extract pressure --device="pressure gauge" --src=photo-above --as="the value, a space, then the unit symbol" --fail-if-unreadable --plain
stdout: 5.5 psi
